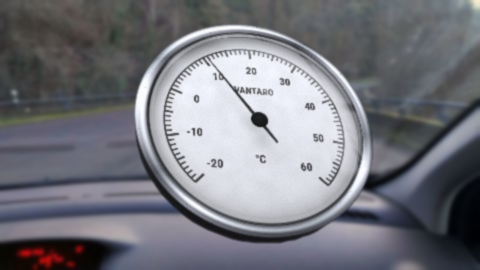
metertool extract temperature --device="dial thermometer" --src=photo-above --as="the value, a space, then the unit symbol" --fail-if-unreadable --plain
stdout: 10 °C
